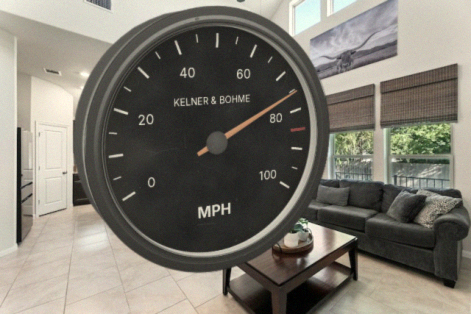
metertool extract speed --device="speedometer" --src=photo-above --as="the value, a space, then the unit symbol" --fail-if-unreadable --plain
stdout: 75 mph
